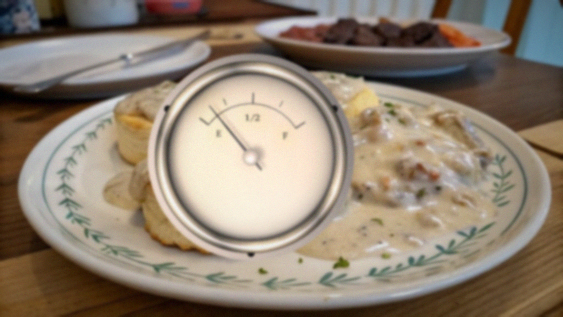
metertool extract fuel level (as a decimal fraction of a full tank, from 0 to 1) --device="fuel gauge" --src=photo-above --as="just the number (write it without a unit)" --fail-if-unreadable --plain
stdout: 0.125
